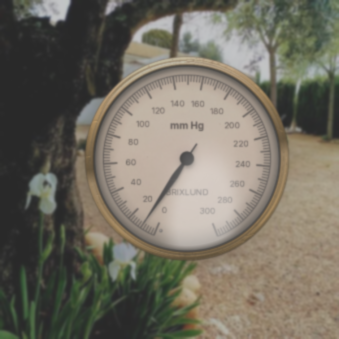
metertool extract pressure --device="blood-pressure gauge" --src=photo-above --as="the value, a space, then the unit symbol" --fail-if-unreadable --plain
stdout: 10 mmHg
